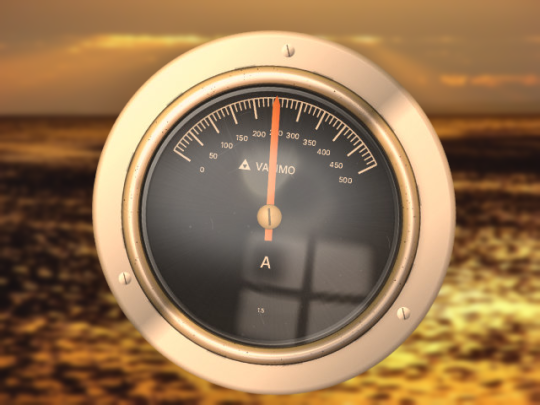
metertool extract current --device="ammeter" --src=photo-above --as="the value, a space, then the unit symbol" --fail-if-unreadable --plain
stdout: 250 A
